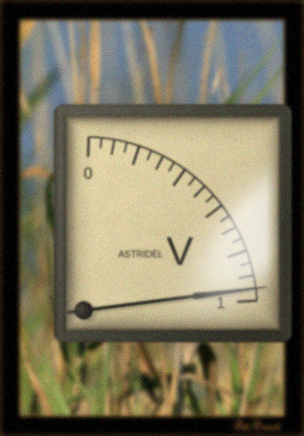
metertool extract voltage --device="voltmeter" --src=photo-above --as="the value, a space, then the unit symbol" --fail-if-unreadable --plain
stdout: 0.95 V
